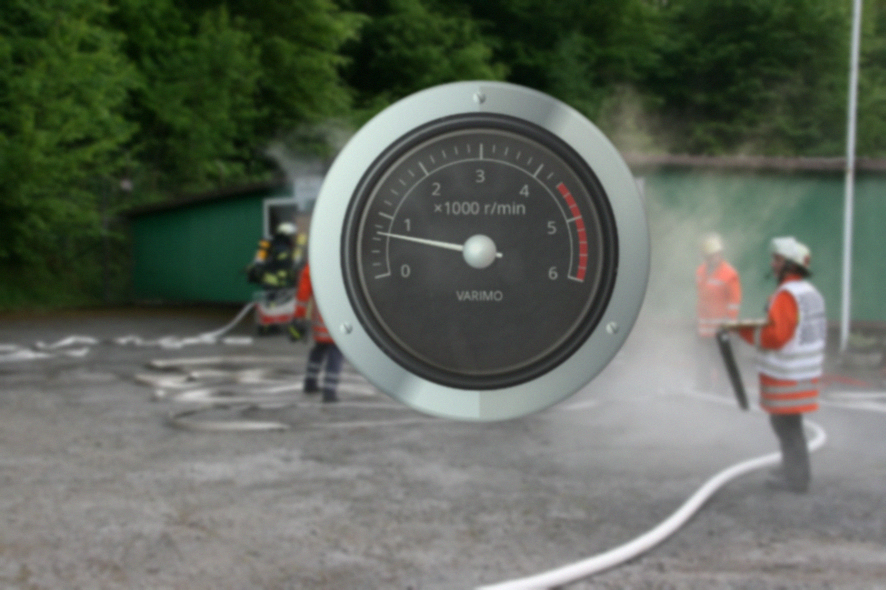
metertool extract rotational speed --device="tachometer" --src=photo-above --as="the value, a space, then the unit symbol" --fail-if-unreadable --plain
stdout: 700 rpm
